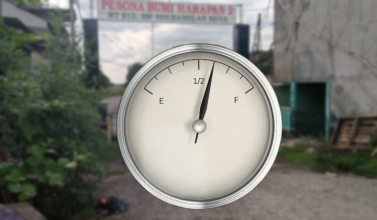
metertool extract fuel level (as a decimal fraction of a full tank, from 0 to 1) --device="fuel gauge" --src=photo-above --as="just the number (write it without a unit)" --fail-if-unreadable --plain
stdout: 0.625
